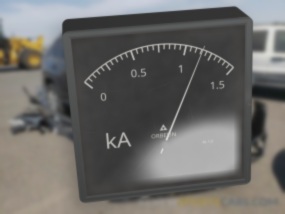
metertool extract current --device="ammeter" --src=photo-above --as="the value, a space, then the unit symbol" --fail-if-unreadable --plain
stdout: 1.15 kA
